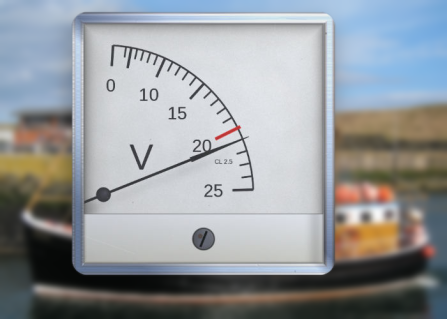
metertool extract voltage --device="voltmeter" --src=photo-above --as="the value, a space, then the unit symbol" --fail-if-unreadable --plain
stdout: 21 V
